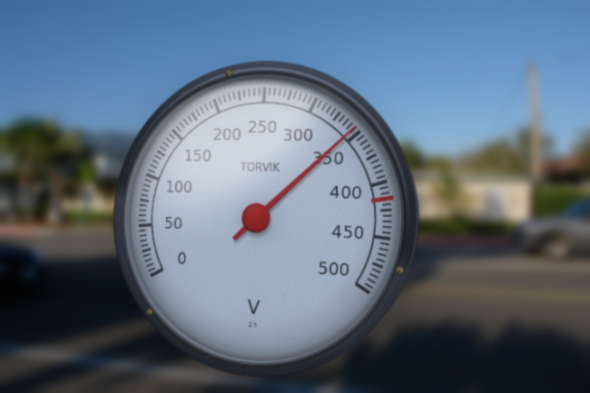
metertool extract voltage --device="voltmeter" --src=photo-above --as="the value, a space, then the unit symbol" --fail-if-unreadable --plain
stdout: 345 V
